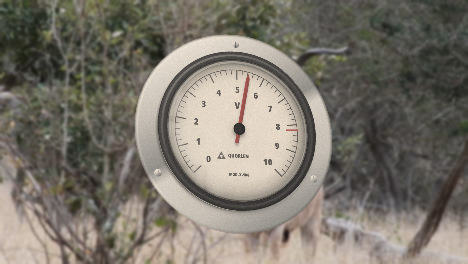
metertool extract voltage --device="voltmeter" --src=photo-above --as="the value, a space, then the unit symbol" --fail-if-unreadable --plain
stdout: 5.4 V
